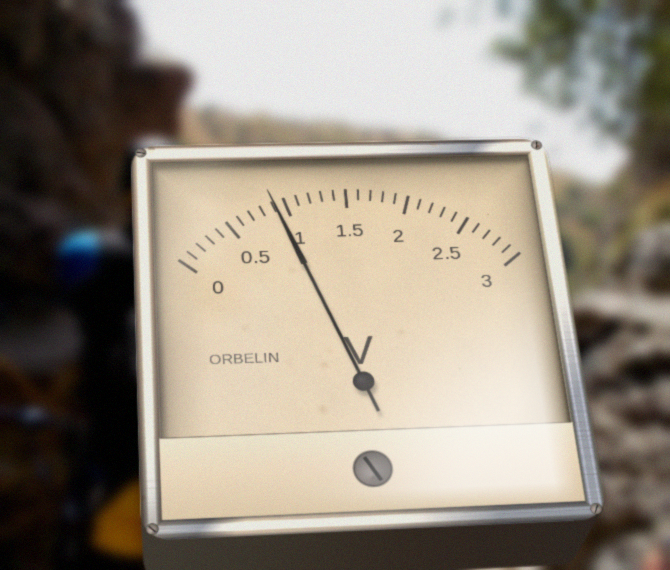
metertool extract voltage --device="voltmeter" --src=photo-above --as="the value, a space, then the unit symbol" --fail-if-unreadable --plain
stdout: 0.9 V
